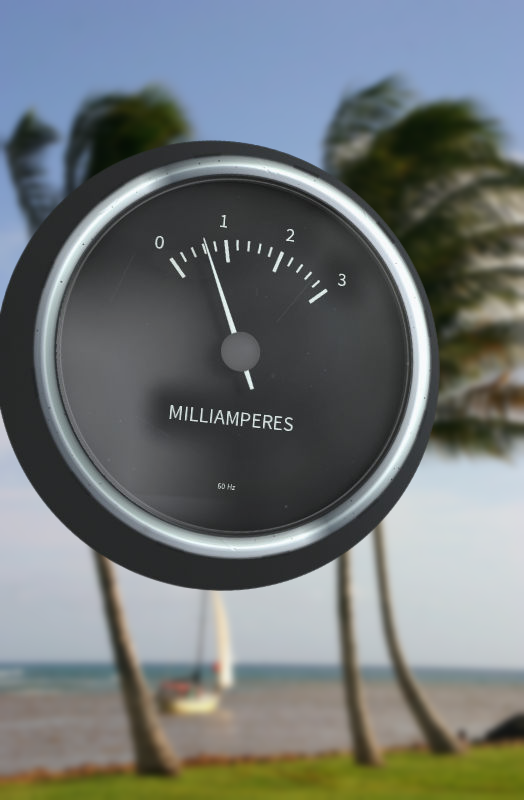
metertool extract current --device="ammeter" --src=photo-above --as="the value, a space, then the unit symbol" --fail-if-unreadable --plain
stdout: 0.6 mA
